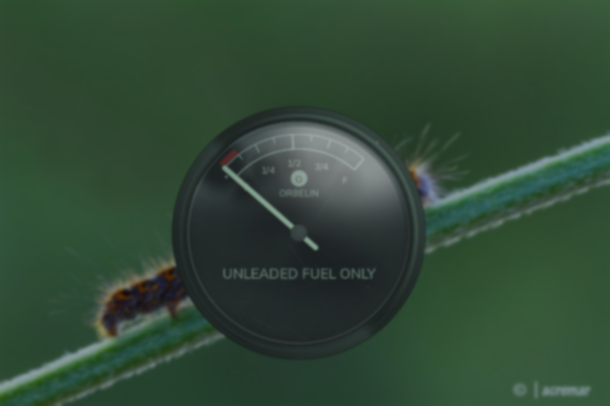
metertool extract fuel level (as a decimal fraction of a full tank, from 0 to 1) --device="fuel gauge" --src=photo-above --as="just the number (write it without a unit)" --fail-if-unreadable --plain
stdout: 0
